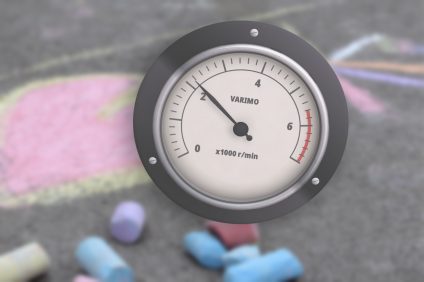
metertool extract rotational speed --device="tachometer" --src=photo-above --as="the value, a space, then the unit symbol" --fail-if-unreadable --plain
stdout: 2200 rpm
